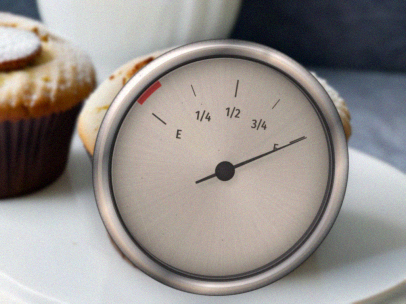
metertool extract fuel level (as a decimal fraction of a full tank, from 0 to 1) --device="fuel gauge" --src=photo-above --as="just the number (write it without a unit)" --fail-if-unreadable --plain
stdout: 1
